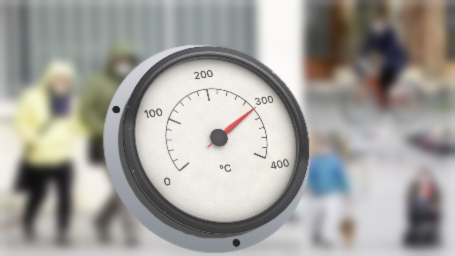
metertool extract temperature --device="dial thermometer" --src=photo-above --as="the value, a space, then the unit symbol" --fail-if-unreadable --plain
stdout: 300 °C
